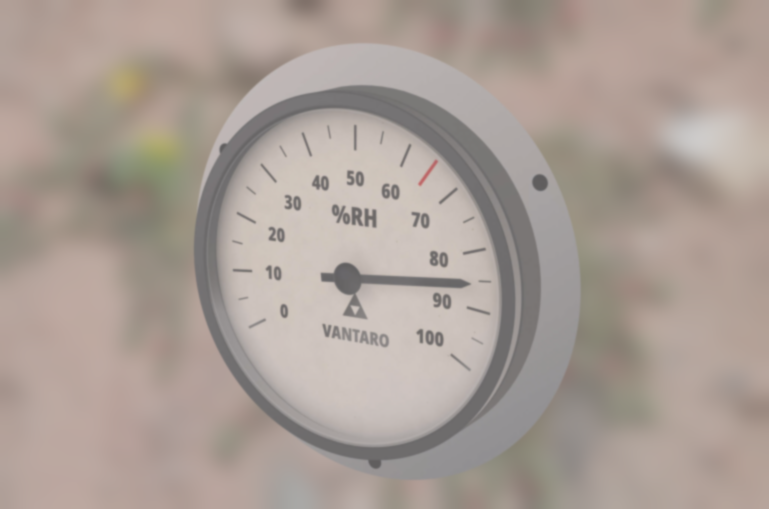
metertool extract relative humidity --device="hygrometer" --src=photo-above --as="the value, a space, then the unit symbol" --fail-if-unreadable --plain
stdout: 85 %
